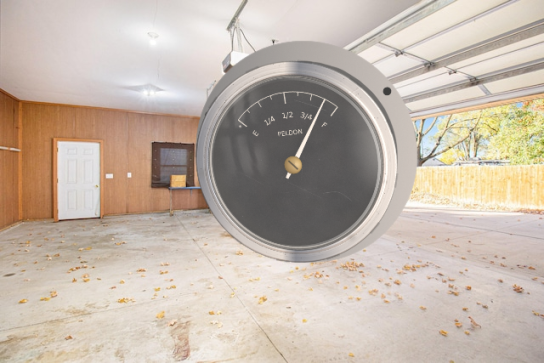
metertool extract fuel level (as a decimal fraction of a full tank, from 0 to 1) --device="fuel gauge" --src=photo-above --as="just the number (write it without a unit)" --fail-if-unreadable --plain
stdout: 0.875
